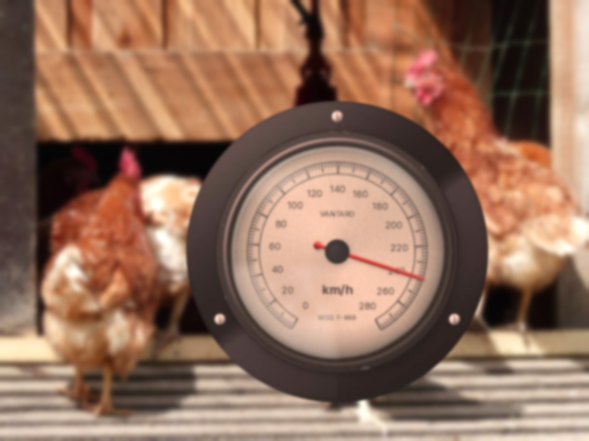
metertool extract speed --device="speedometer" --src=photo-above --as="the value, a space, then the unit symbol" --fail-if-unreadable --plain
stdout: 240 km/h
